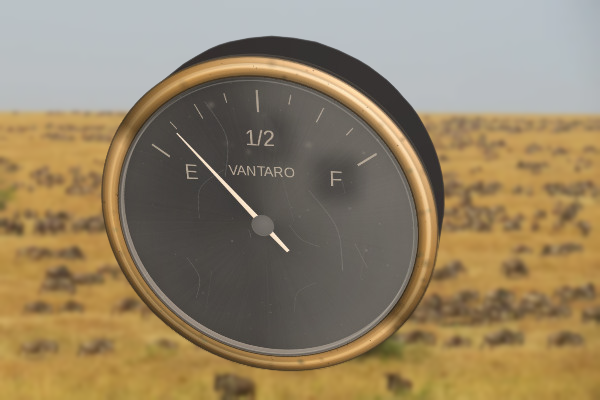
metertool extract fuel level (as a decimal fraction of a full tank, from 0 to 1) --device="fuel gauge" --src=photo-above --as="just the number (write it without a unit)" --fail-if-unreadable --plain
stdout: 0.125
